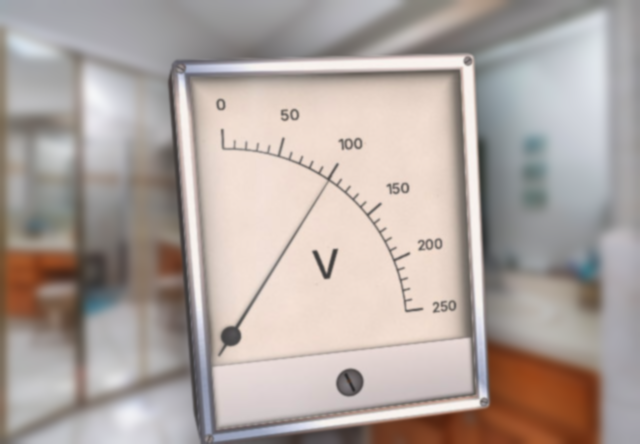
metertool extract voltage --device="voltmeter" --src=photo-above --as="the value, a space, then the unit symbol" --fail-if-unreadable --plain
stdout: 100 V
